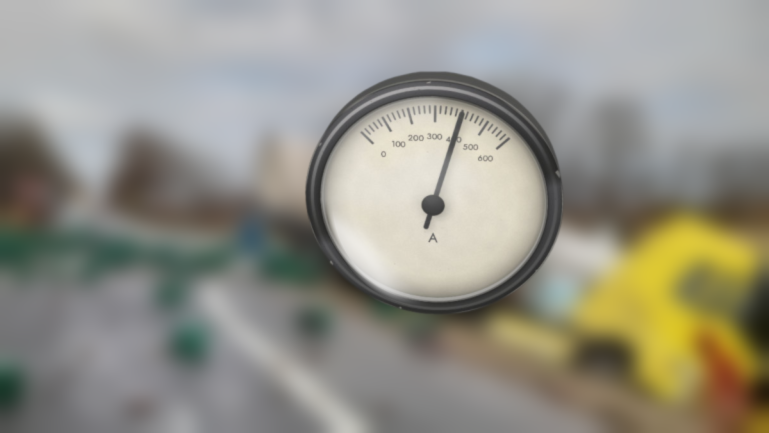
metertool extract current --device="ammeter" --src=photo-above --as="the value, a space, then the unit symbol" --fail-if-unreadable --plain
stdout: 400 A
